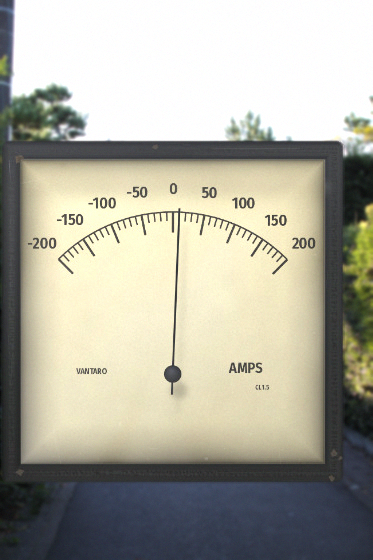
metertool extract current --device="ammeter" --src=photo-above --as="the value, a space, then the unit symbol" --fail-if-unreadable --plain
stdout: 10 A
